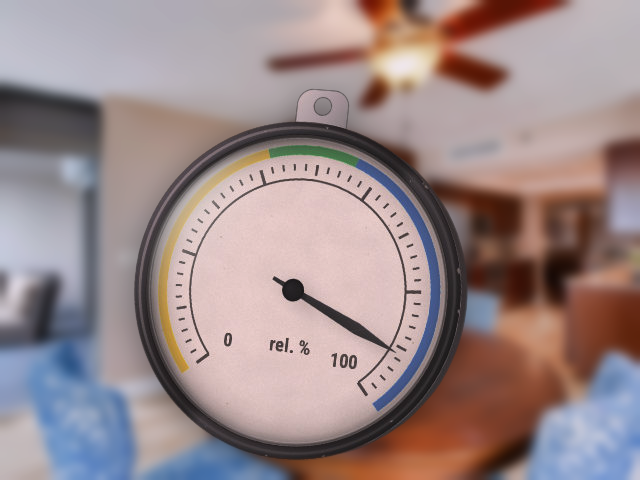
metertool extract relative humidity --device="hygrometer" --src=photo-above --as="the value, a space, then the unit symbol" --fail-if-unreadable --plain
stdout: 91 %
